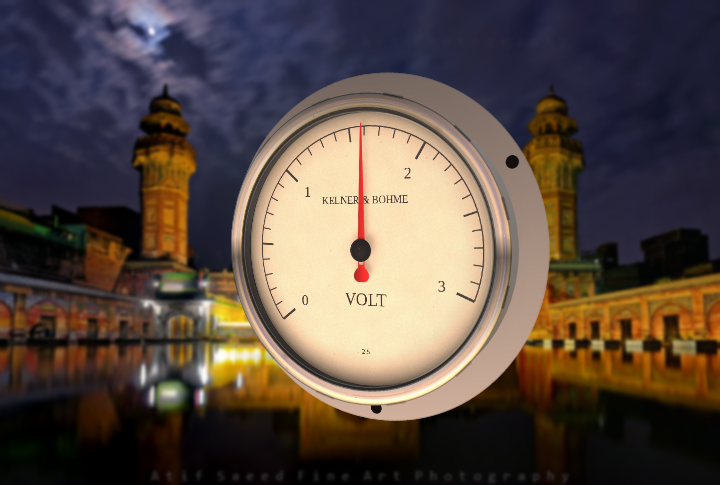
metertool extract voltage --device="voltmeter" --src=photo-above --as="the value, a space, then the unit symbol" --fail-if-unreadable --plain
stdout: 1.6 V
